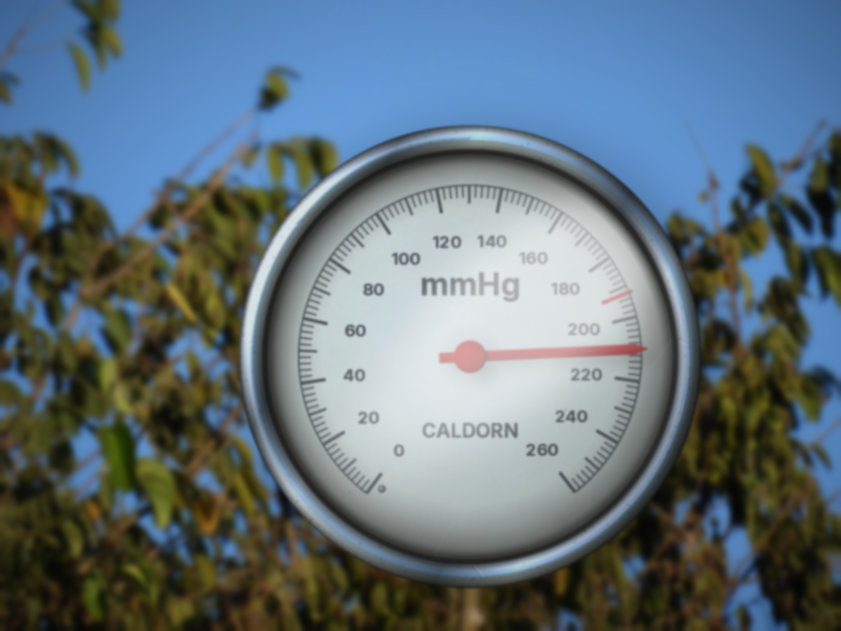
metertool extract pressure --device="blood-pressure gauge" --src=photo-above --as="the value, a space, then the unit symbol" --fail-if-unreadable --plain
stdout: 210 mmHg
